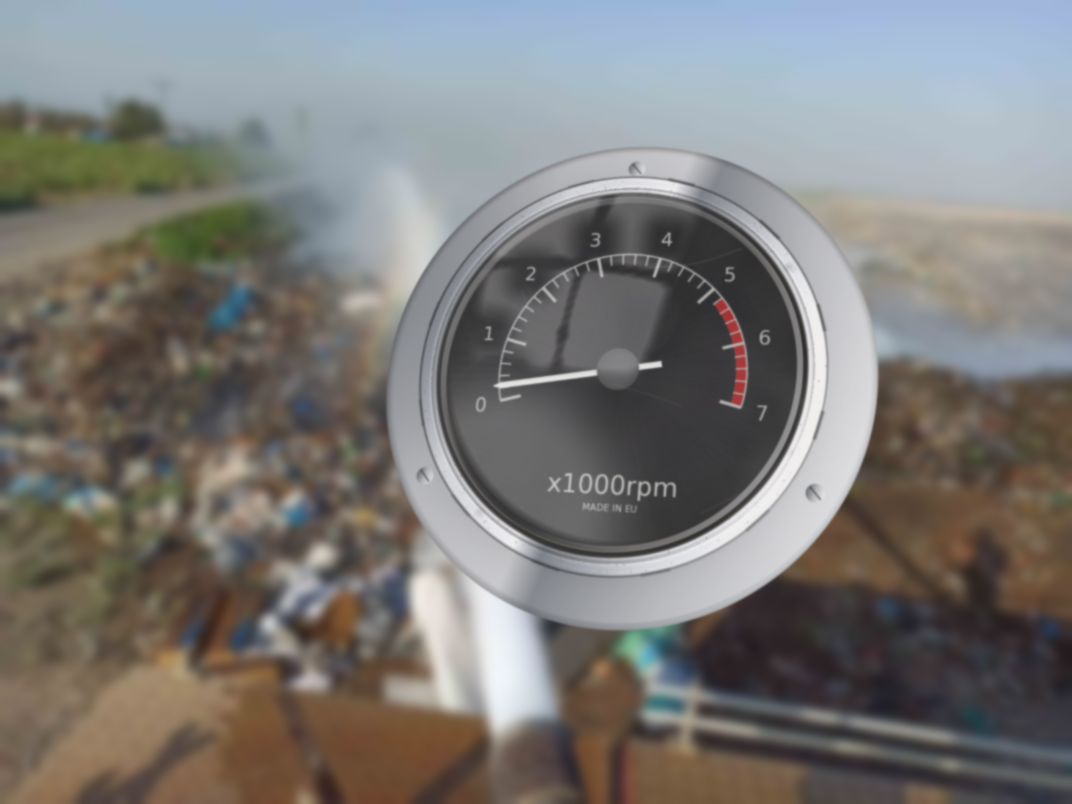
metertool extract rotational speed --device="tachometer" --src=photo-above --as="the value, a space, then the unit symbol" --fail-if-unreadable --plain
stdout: 200 rpm
